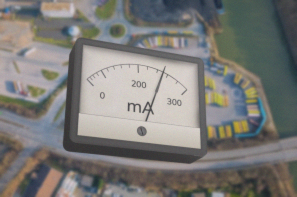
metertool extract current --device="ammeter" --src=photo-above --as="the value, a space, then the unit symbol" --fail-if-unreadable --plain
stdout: 250 mA
